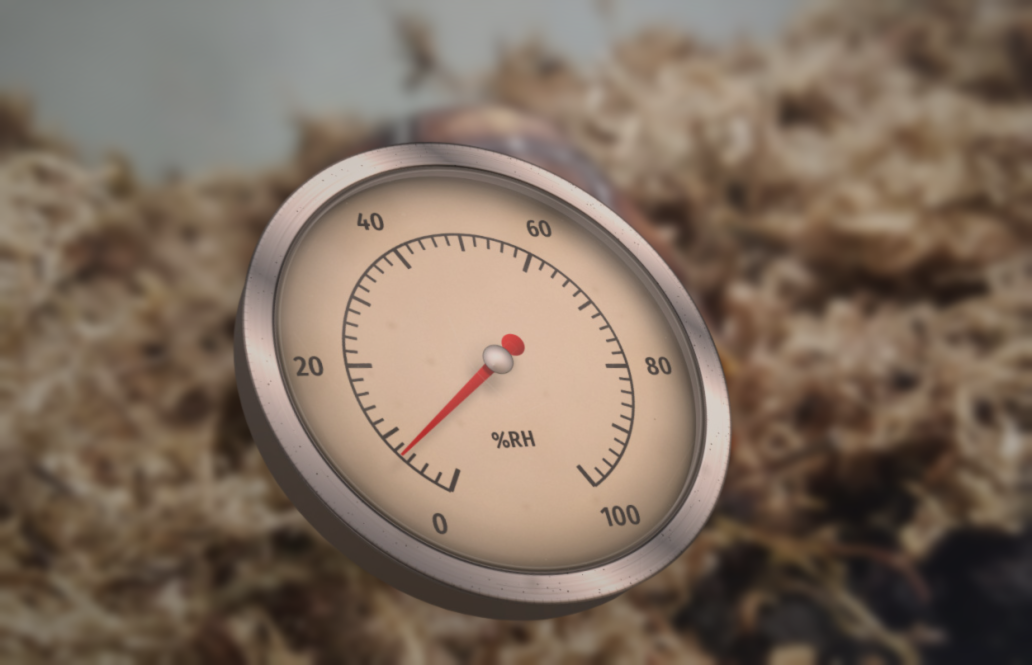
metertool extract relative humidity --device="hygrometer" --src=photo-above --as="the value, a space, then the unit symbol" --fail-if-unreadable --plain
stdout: 7 %
